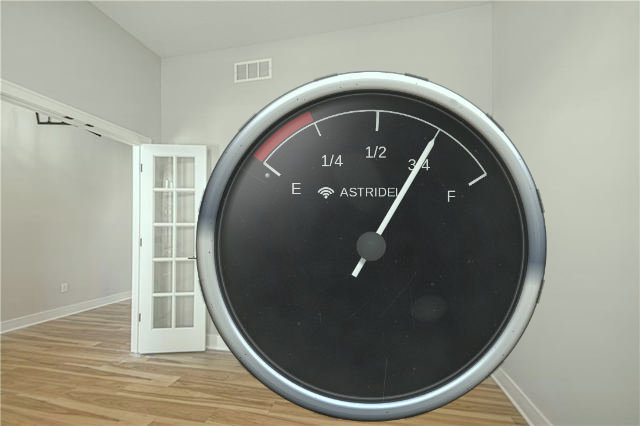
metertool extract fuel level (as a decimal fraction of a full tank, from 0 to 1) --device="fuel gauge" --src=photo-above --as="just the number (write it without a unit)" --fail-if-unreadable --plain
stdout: 0.75
